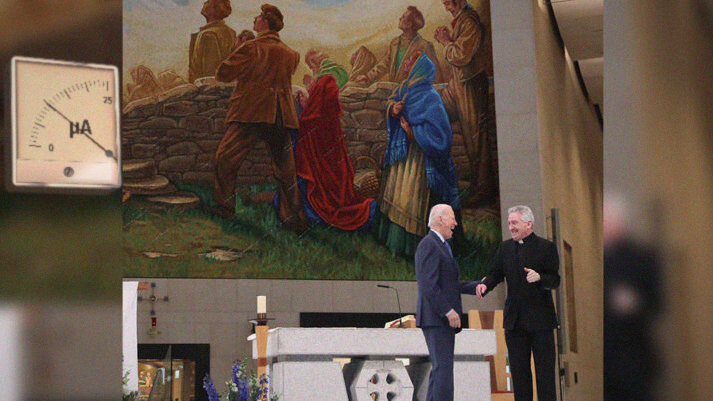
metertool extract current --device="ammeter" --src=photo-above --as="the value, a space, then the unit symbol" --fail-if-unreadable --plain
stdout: 10 µA
